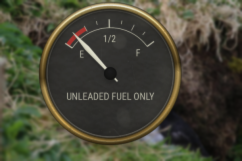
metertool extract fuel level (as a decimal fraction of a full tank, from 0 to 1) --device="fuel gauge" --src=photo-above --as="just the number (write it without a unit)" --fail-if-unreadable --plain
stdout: 0.125
